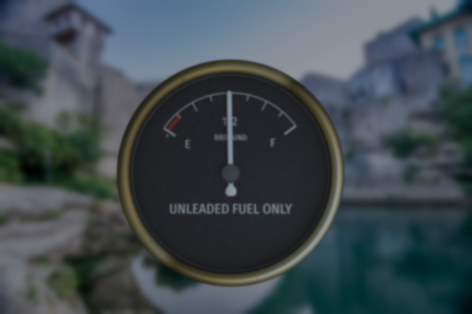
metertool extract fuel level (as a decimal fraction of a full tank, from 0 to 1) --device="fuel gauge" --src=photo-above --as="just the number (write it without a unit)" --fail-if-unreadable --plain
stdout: 0.5
